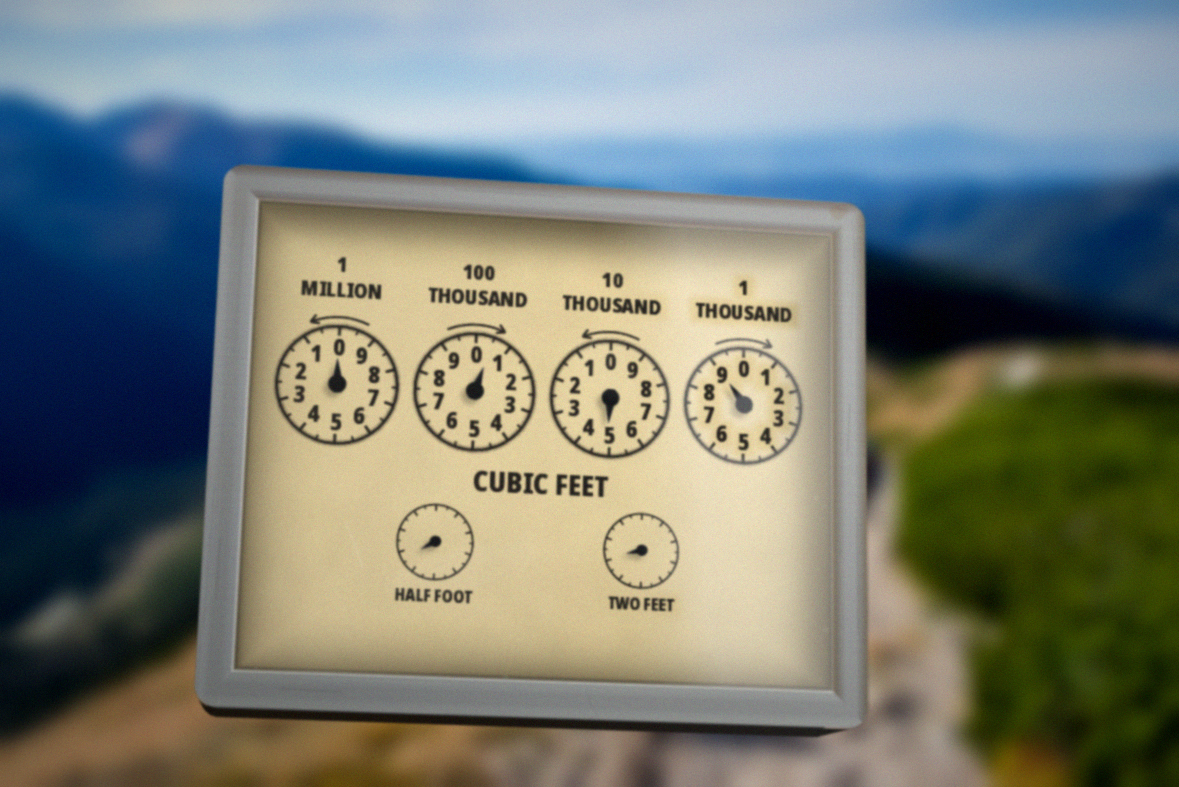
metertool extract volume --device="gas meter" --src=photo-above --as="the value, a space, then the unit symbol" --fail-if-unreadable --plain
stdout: 4900 ft³
